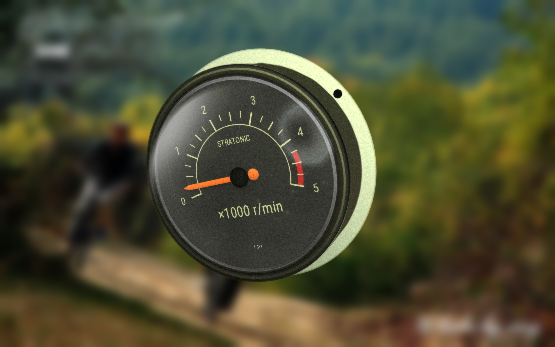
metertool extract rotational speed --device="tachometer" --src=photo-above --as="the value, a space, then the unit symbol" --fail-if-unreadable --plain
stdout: 250 rpm
